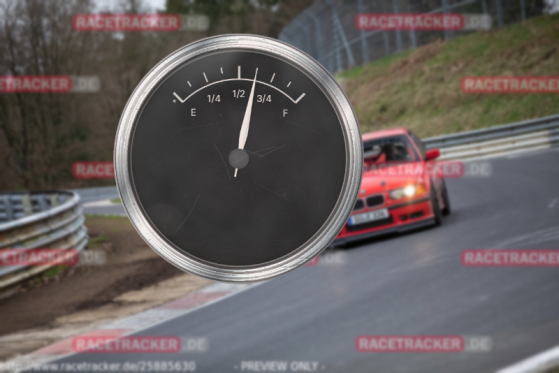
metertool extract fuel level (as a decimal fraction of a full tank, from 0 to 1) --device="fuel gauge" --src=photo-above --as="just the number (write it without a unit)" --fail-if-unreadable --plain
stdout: 0.625
